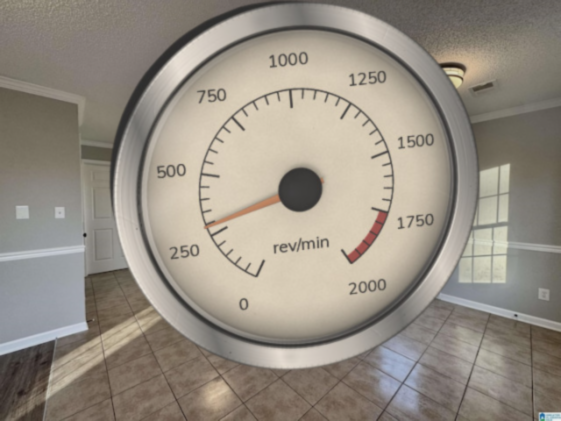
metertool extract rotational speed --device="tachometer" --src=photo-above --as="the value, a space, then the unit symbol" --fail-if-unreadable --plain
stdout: 300 rpm
